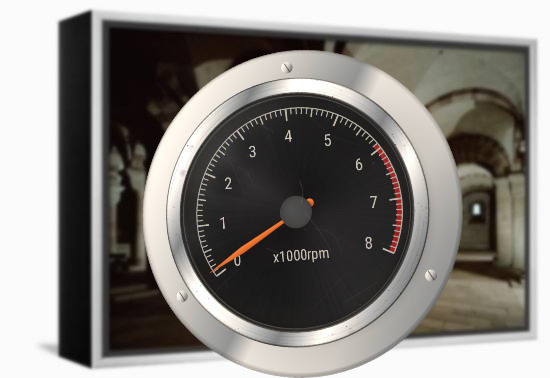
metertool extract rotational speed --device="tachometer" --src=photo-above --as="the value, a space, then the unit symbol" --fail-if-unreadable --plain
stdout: 100 rpm
